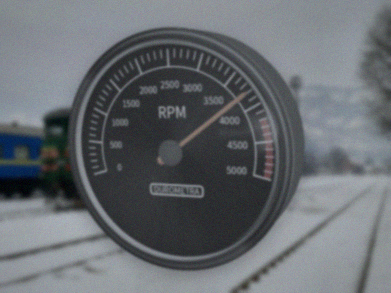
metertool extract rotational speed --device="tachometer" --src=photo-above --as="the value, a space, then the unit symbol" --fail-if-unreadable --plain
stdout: 3800 rpm
